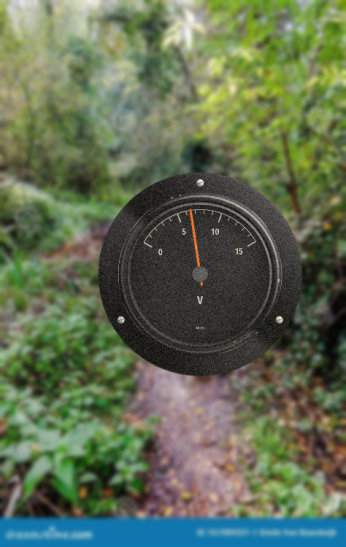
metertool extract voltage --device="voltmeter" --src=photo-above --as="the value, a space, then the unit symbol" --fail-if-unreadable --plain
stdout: 6.5 V
